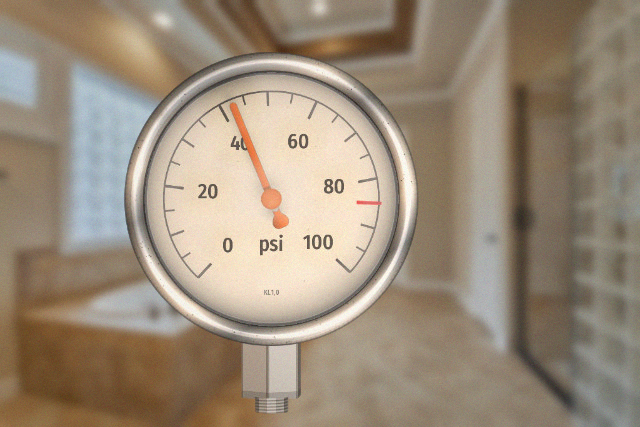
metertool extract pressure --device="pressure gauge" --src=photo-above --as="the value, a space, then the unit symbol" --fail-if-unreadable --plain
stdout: 42.5 psi
